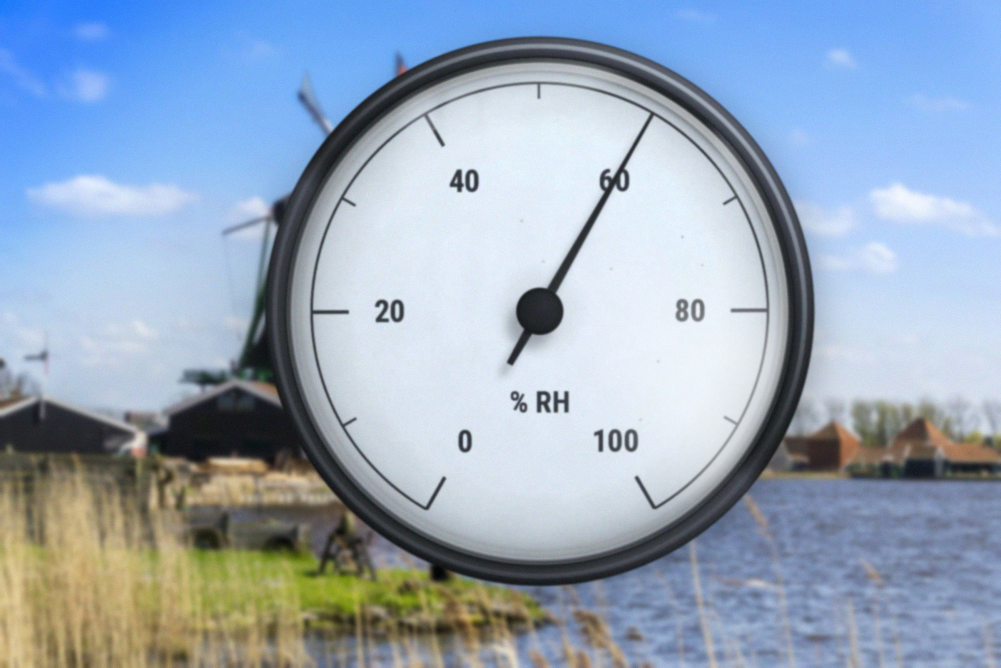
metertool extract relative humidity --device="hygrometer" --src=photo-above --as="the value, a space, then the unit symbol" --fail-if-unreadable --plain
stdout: 60 %
